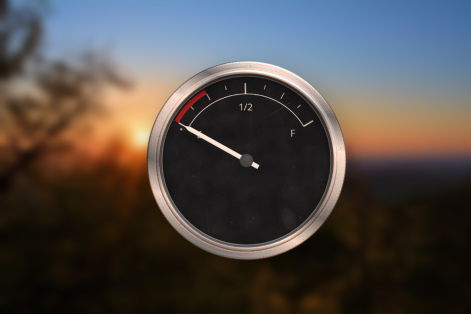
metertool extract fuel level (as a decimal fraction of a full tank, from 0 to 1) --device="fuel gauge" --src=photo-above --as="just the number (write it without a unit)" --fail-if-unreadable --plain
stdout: 0
